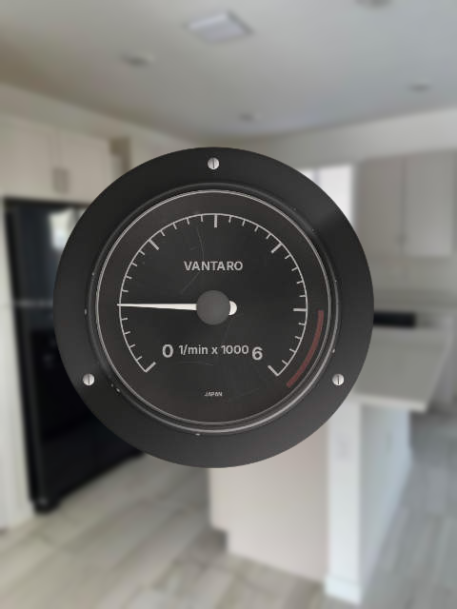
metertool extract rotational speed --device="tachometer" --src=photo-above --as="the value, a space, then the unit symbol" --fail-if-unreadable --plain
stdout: 1000 rpm
